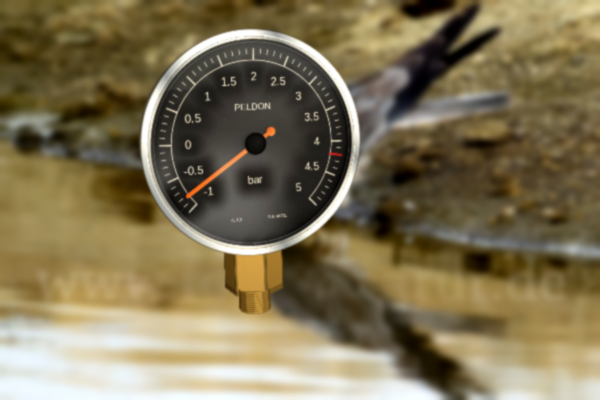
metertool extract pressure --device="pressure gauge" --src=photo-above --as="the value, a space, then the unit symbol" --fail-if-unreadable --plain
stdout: -0.8 bar
